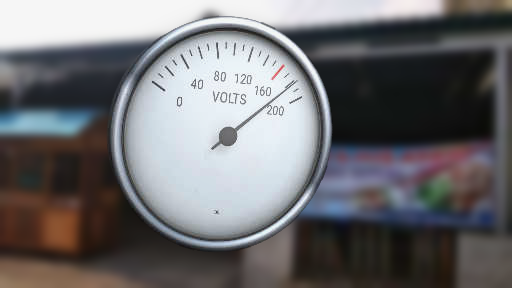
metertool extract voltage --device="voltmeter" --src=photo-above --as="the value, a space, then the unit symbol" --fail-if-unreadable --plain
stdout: 180 V
